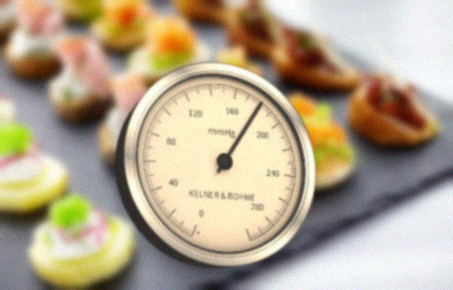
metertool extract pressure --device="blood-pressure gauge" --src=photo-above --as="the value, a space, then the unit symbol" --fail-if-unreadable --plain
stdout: 180 mmHg
